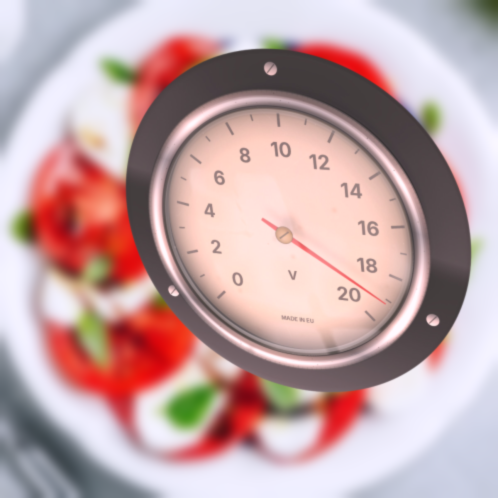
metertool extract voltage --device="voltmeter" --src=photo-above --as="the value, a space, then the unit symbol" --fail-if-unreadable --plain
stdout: 19 V
